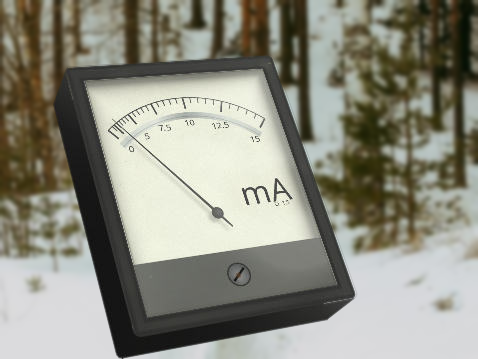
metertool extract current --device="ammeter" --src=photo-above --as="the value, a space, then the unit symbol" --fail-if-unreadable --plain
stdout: 2.5 mA
